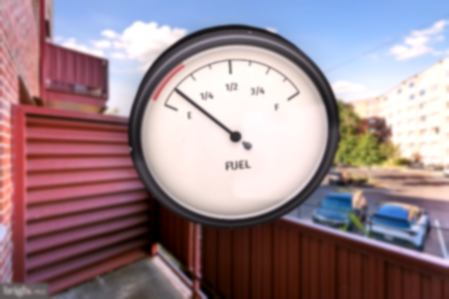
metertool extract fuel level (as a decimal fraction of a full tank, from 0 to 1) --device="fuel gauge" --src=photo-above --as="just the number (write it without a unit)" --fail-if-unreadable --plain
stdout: 0.125
